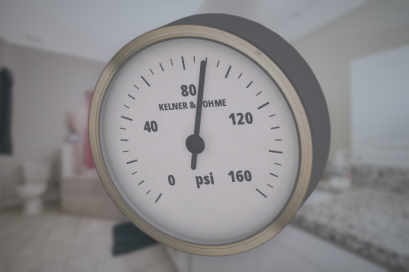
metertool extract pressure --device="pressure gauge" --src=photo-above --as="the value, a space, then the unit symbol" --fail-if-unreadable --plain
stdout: 90 psi
